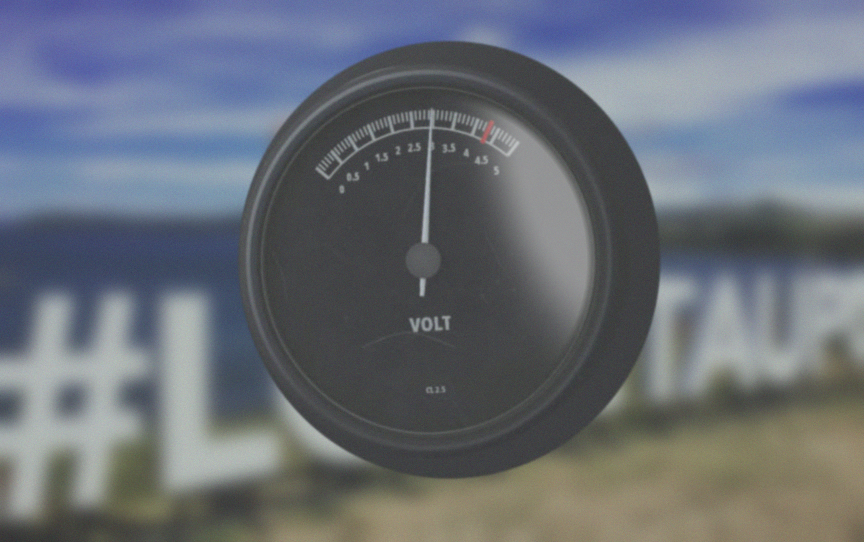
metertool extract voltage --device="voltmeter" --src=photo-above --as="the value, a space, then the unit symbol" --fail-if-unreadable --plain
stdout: 3 V
